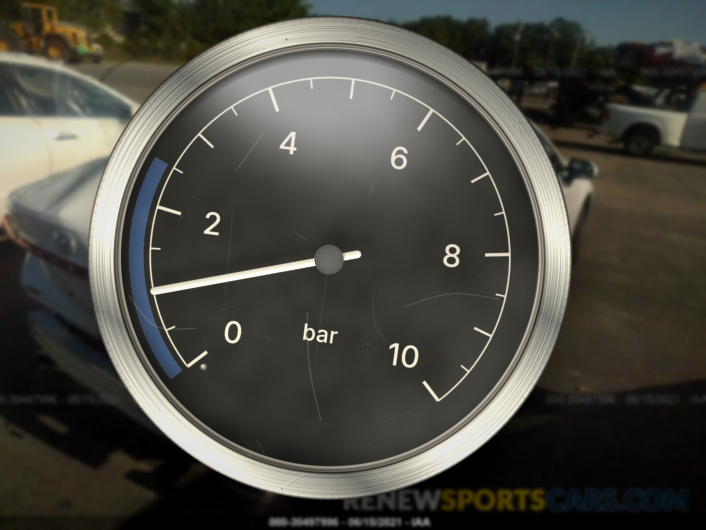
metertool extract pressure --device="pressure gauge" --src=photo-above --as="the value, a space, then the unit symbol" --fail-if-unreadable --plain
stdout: 1 bar
